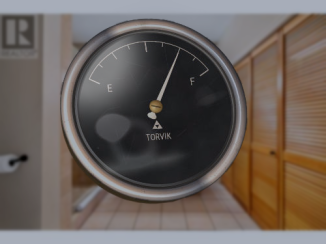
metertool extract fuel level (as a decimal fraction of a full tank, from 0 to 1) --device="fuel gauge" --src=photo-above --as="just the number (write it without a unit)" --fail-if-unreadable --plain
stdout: 0.75
